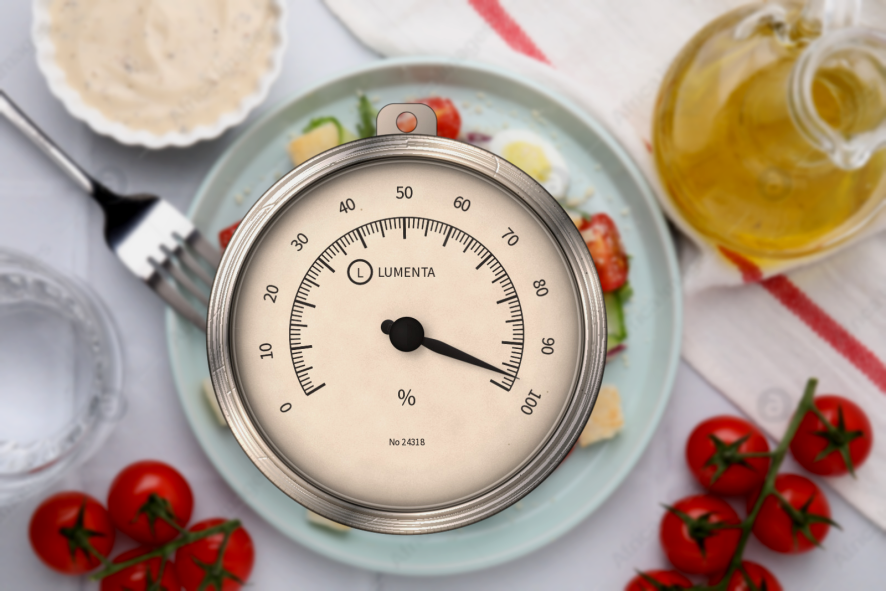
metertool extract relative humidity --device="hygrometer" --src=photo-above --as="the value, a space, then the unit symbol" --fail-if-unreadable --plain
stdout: 97 %
